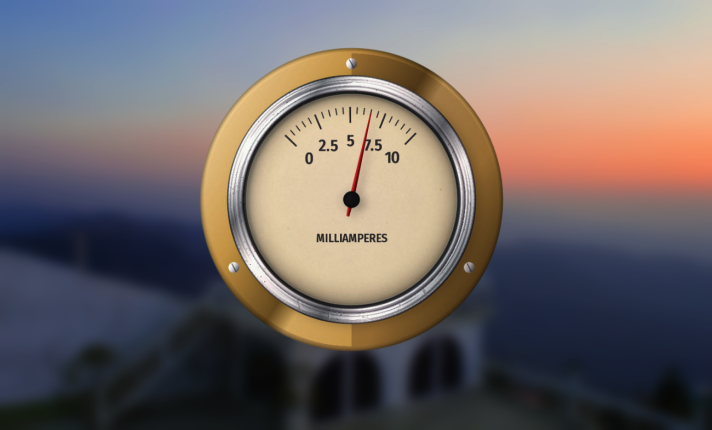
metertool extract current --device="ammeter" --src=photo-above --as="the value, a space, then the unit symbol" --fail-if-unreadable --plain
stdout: 6.5 mA
